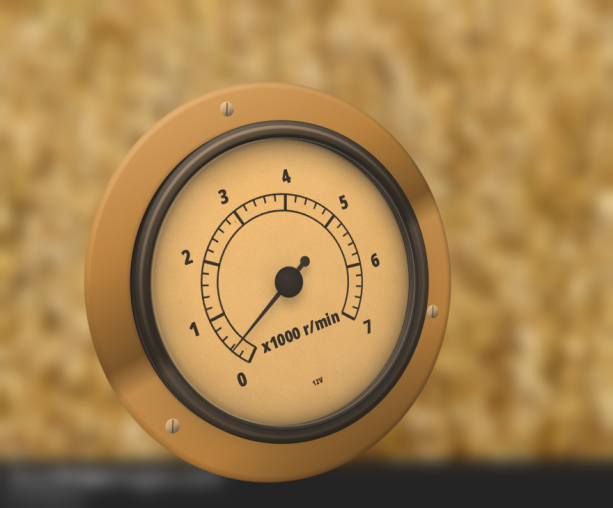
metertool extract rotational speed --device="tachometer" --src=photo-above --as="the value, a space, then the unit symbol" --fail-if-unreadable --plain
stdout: 400 rpm
